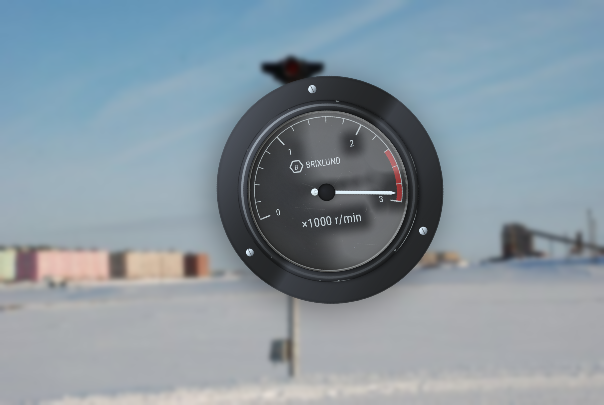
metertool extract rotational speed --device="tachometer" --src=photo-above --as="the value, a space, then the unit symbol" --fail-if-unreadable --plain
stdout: 2900 rpm
